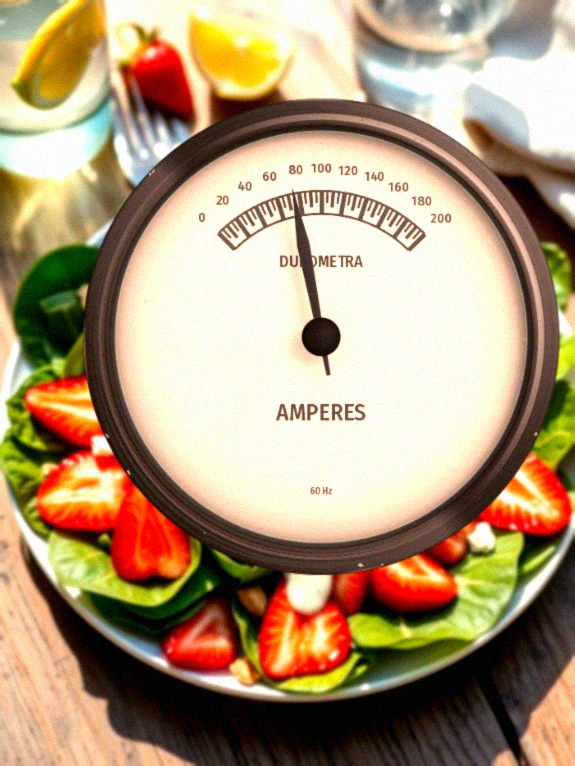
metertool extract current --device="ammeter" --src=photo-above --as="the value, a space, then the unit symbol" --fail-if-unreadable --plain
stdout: 75 A
